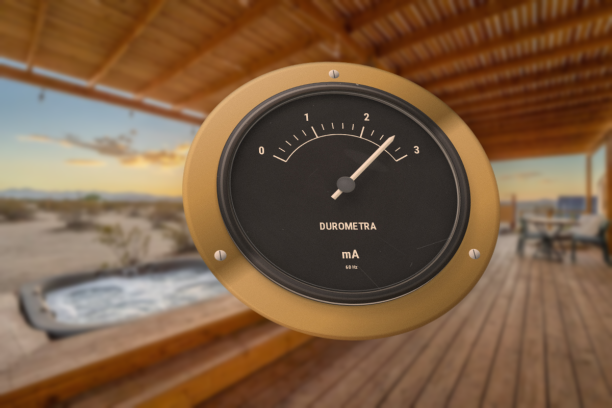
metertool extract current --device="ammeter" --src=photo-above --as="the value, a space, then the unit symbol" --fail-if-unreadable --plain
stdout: 2.6 mA
